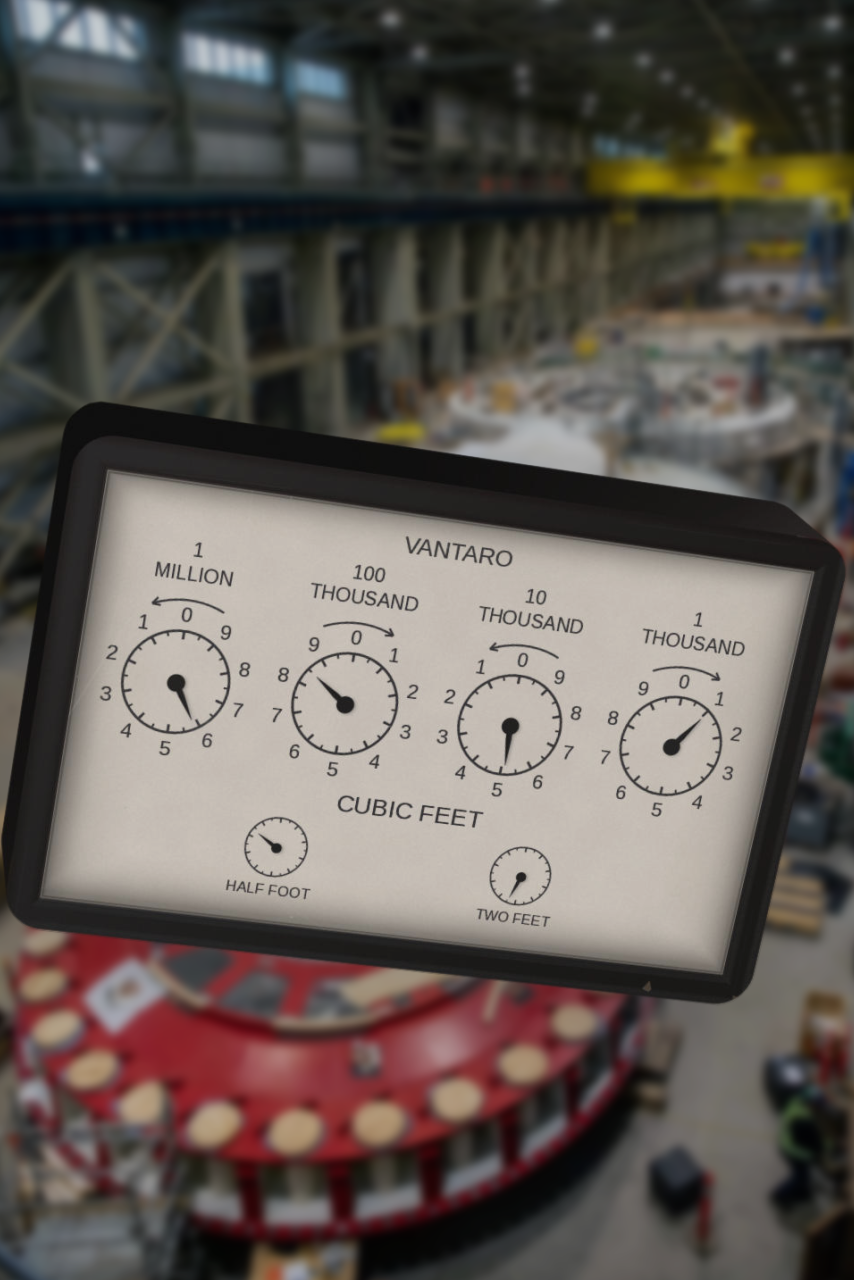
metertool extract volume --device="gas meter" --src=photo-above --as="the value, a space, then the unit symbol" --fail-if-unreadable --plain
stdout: 585100 ft³
